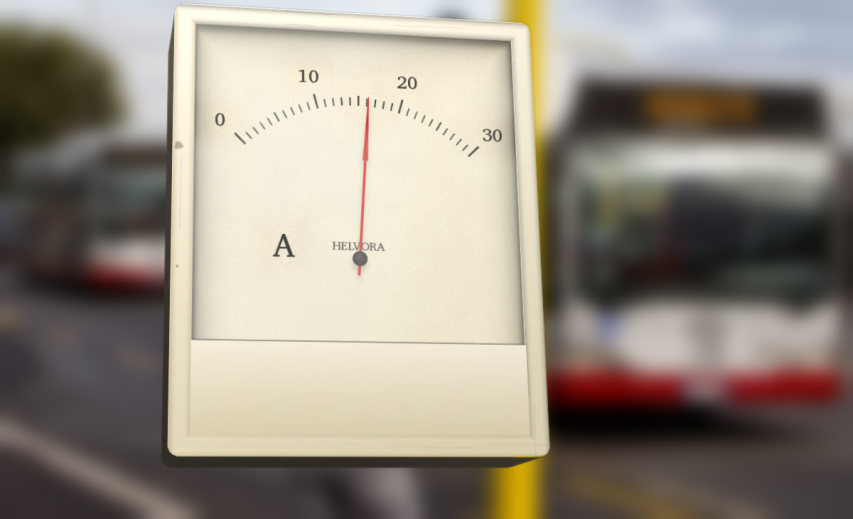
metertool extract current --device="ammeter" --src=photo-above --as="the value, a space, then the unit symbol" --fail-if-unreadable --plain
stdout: 16 A
